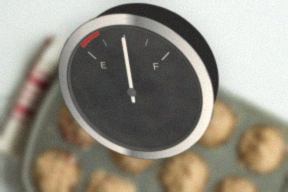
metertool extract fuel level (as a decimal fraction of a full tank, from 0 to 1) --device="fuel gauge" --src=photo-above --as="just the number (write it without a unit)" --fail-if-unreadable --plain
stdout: 0.5
